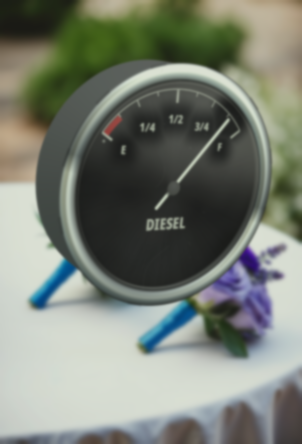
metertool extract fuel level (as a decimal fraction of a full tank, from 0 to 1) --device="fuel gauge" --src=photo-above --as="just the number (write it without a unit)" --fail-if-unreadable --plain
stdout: 0.875
